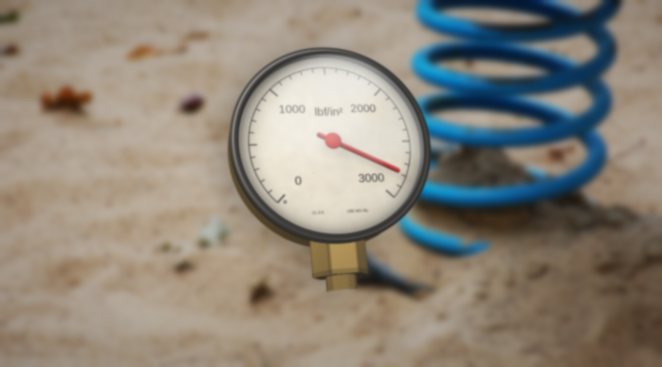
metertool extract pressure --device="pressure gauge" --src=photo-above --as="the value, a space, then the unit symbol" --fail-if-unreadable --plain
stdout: 2800 psi
